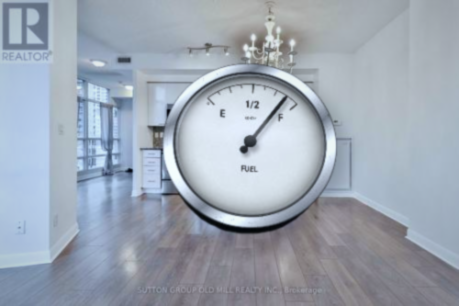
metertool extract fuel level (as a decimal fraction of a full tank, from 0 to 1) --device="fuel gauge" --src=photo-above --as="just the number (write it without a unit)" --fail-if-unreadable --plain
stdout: 0.875
